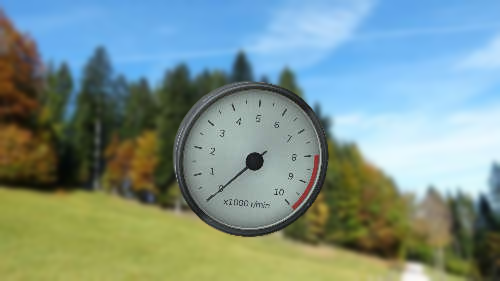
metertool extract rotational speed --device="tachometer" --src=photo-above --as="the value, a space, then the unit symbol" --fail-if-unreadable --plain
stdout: 0 rpm
